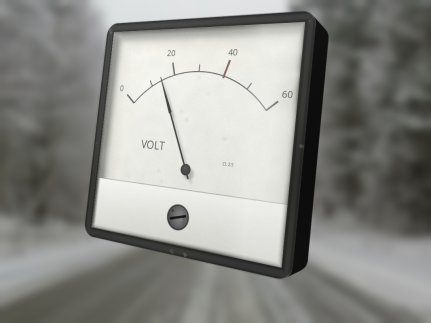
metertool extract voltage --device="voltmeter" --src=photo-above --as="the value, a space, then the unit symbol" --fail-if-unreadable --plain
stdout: 15 V
